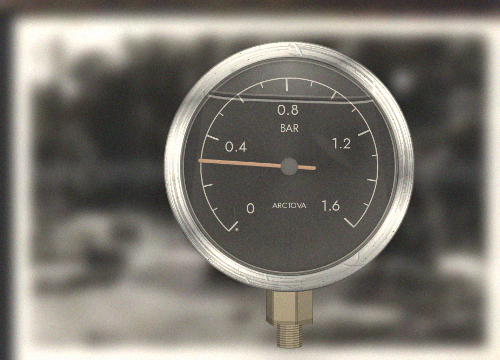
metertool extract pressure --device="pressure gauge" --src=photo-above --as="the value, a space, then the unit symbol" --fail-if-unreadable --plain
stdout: 0.3 bar
